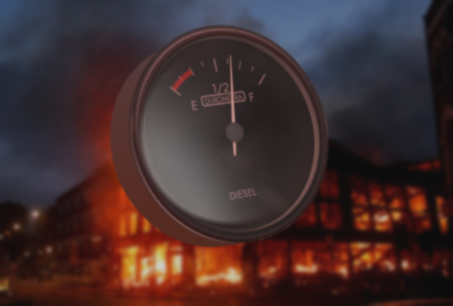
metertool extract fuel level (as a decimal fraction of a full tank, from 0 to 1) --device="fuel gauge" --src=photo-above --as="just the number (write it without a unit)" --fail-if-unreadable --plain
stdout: 0.625
